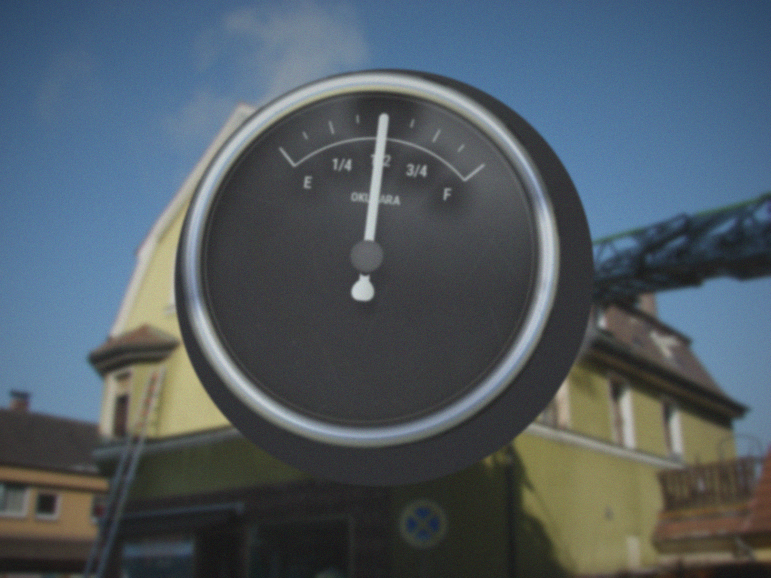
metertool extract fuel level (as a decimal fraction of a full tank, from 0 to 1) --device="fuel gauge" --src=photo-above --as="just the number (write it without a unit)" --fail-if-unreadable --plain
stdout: 0.5
